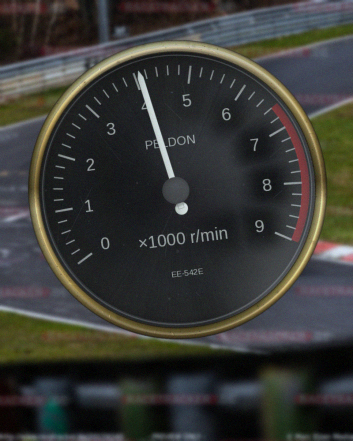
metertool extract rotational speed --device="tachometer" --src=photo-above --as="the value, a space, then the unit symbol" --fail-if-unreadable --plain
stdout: 4100 rpm
